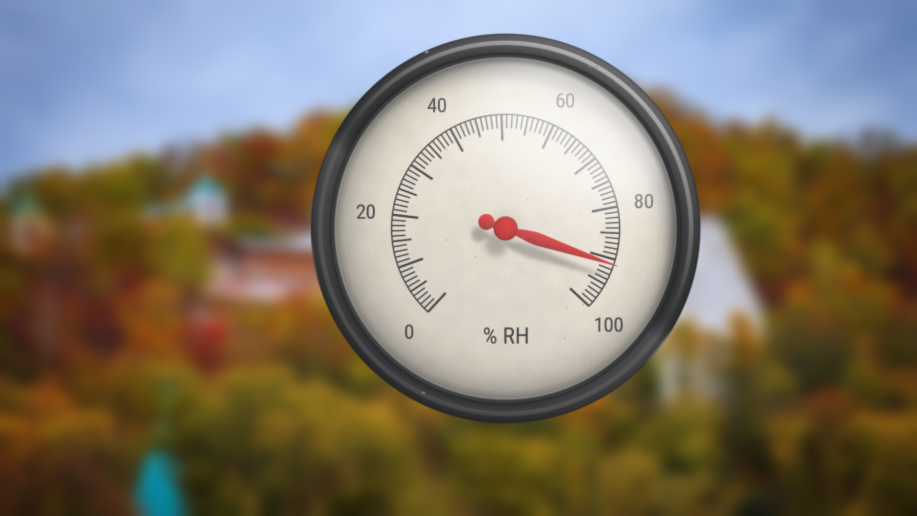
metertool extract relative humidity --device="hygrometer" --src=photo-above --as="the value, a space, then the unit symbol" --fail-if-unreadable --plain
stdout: 91 %
